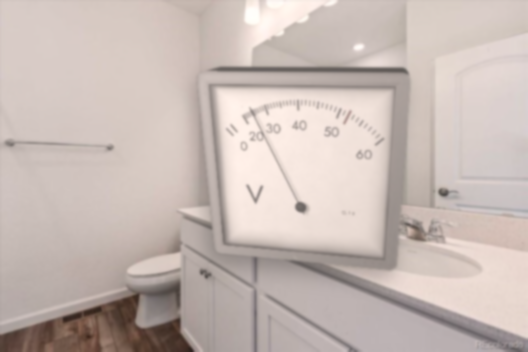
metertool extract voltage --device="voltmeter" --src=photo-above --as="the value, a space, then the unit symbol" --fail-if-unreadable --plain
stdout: 25 V
